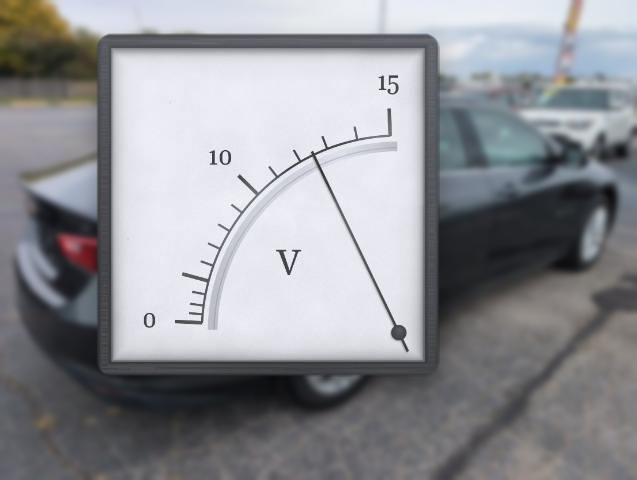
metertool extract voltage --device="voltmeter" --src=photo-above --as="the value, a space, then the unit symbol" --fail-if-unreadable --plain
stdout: 12.5 V
